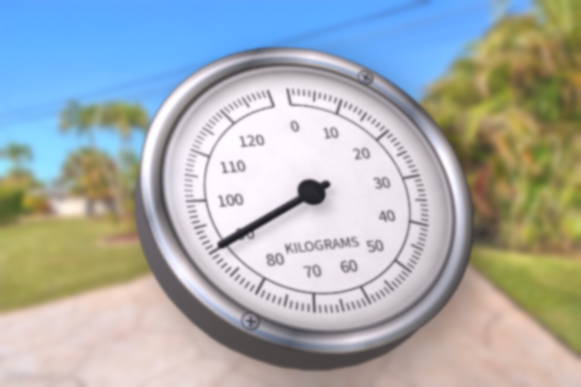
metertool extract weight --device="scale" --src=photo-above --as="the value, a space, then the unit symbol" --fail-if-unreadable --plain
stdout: 90 kg
